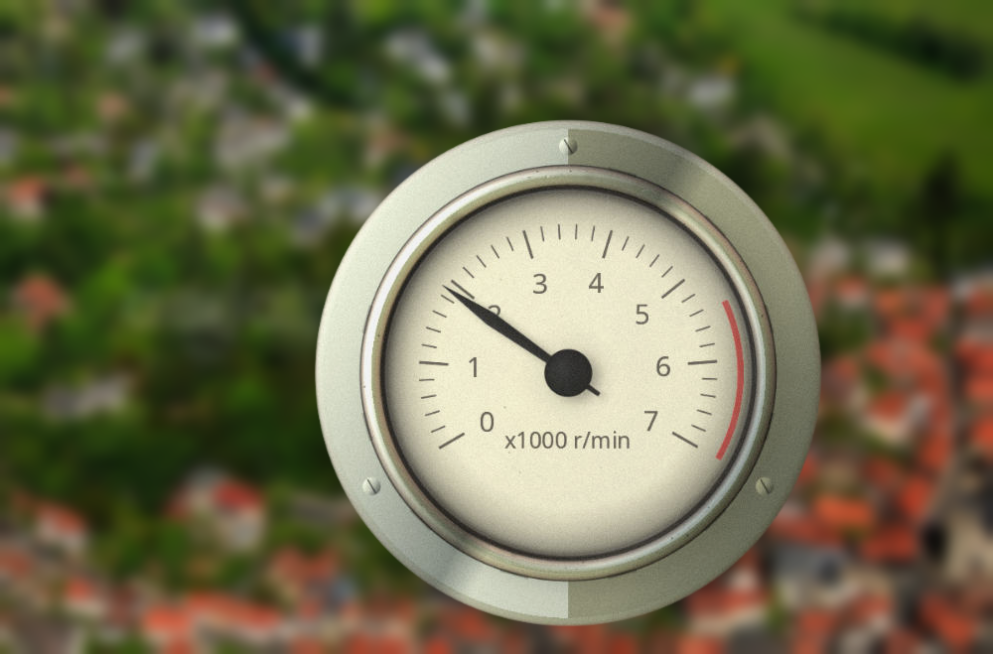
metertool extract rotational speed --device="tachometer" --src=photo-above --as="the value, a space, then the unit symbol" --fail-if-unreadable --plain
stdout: 1900 rpm
